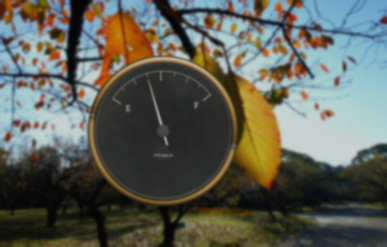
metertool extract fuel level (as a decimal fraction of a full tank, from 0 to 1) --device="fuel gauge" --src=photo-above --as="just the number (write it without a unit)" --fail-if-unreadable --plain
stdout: 0.375
